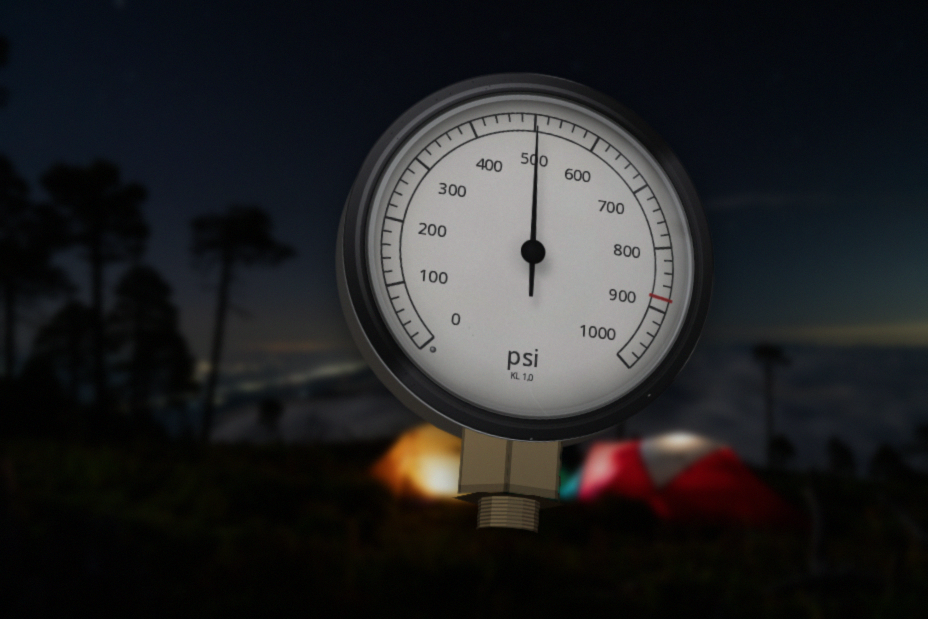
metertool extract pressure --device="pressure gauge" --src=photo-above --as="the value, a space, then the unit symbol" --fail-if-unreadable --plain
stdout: 500 psi
